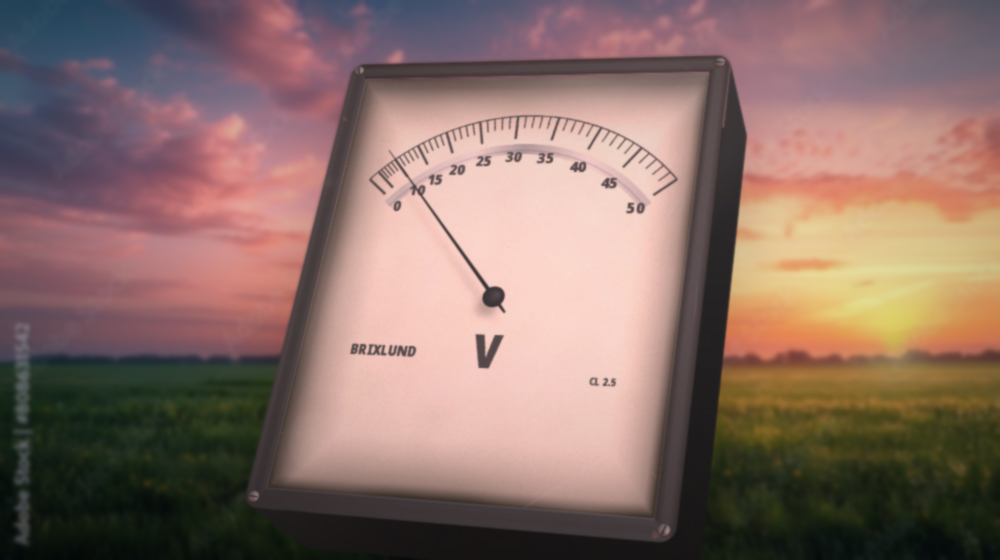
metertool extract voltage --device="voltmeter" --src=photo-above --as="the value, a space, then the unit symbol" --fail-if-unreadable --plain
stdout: 10 V
